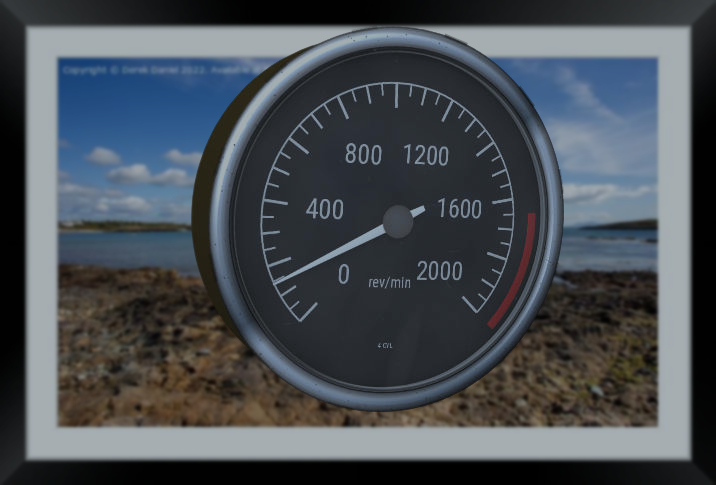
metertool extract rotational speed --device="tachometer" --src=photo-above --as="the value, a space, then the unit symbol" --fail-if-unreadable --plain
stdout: 150 rpm
